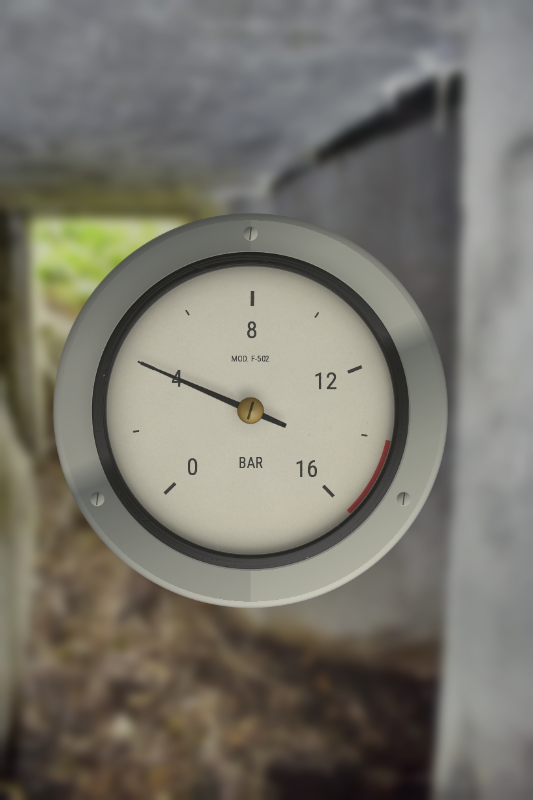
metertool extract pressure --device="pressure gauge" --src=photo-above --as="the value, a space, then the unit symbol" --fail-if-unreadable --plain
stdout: 4 bar
